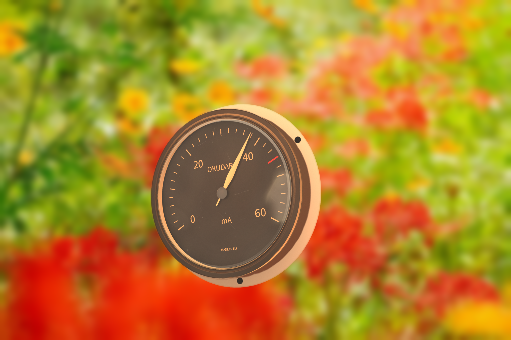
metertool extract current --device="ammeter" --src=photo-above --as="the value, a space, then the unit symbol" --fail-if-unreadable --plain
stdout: 38 mA
